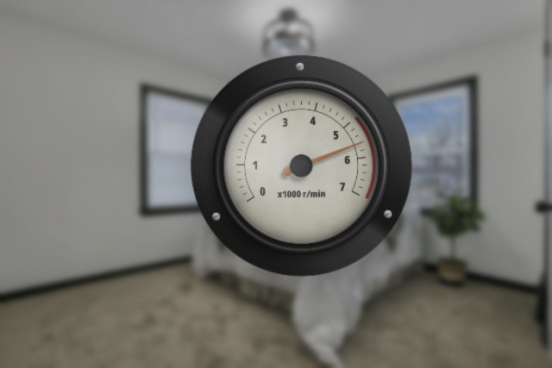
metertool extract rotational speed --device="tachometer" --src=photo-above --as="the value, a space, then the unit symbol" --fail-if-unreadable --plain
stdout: 5600 rpm
